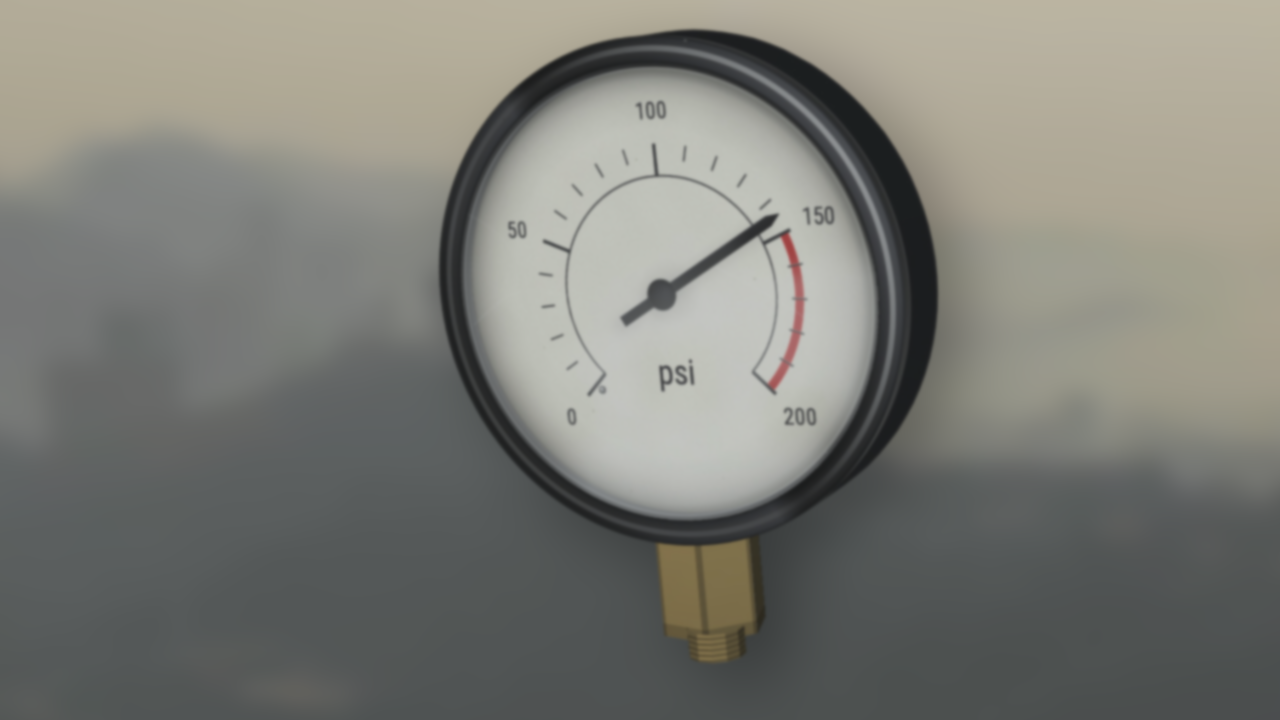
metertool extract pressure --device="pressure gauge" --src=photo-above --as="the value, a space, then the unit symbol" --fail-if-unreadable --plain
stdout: 145 psi
